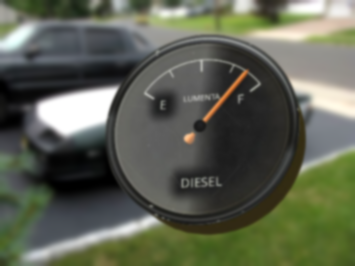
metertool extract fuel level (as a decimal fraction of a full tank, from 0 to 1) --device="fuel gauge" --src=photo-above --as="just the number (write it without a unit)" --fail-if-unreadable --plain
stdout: 0.875
